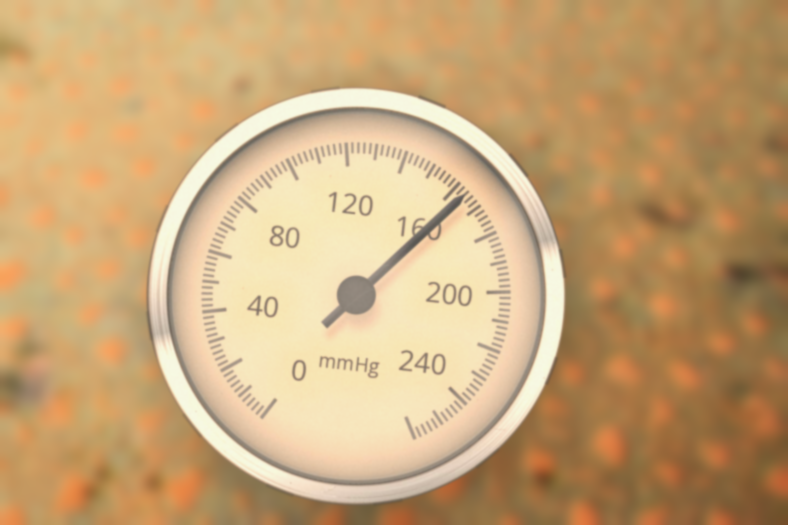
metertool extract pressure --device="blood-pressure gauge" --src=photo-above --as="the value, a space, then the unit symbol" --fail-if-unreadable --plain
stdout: 164 mmHg
